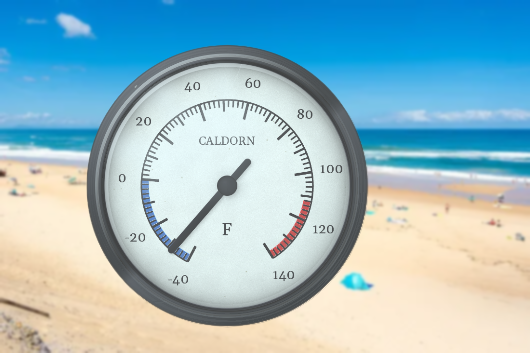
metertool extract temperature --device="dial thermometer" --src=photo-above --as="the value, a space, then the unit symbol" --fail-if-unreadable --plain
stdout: -32 °F
